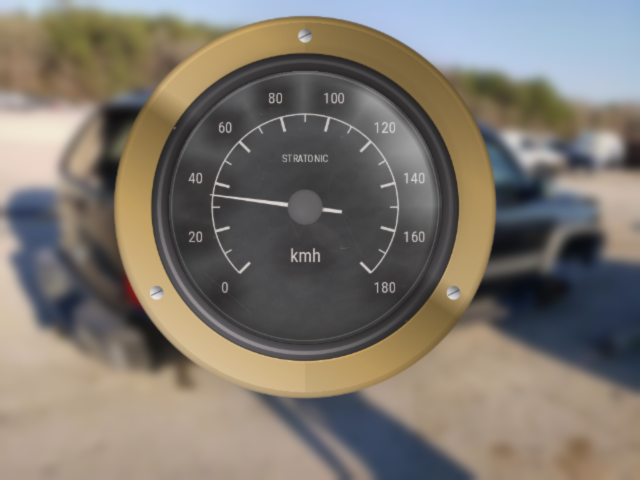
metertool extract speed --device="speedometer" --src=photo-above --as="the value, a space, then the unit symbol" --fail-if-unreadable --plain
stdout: 35 km/h
